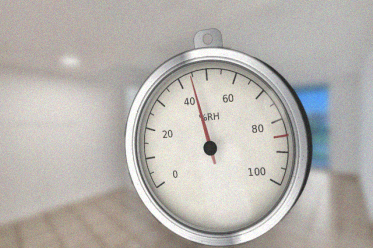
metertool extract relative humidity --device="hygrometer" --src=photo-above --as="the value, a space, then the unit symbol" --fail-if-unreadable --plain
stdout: 45 %
